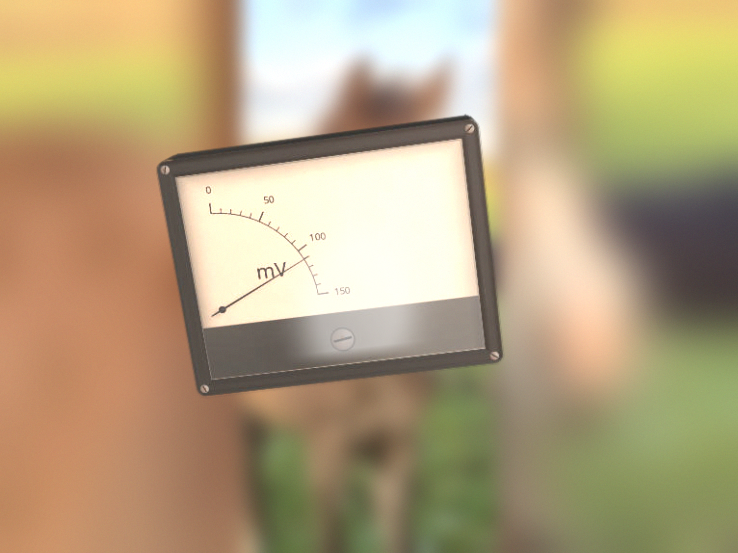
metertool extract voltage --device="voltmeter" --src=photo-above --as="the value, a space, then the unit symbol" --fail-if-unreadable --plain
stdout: 110 mV
